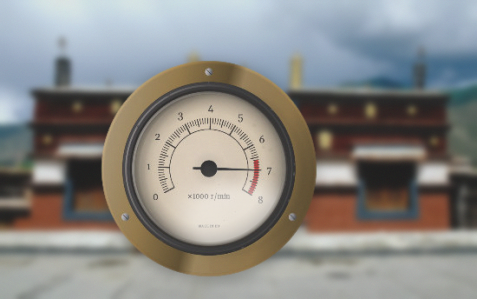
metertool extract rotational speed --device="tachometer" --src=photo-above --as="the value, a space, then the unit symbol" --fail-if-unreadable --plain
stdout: 7000 rpm
